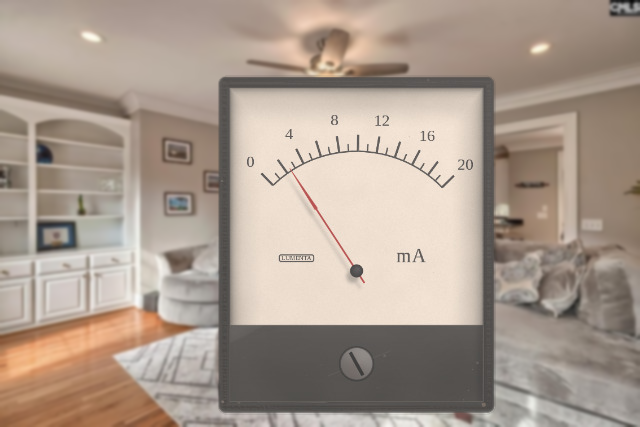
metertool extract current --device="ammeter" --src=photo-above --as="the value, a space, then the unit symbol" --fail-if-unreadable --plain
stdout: 2.5 mA
